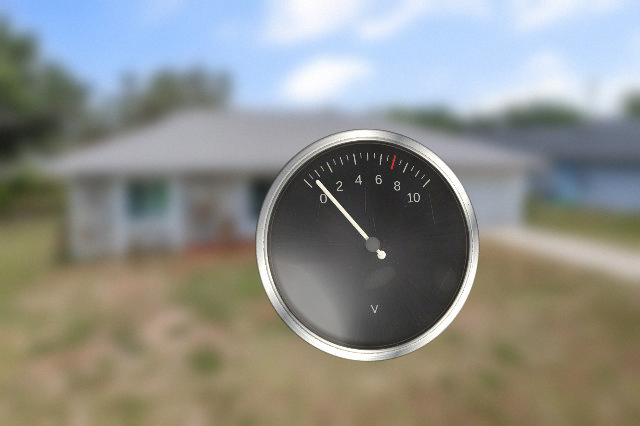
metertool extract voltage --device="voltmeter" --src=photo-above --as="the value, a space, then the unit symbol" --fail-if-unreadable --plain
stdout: 0.5 V
